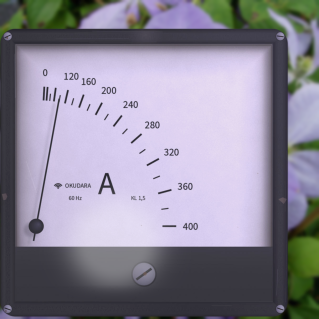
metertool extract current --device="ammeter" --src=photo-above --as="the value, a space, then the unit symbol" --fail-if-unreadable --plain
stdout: 100 A
